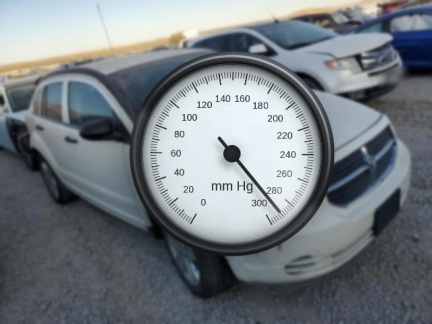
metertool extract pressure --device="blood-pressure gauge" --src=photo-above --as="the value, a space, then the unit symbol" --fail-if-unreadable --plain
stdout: 290 mmHg
